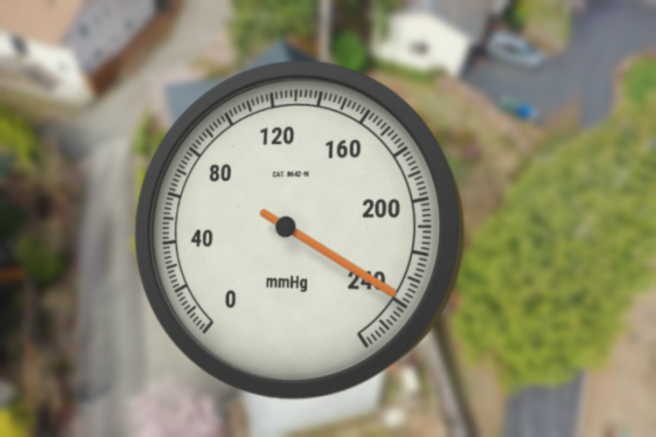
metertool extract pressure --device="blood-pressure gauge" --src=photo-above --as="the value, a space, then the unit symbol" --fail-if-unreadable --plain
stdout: 238 mmHg
